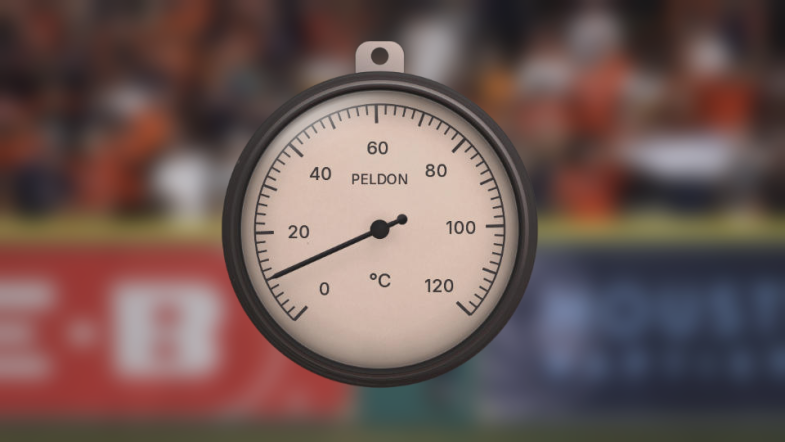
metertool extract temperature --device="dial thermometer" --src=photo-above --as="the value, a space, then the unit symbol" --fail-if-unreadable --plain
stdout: 10 °C
